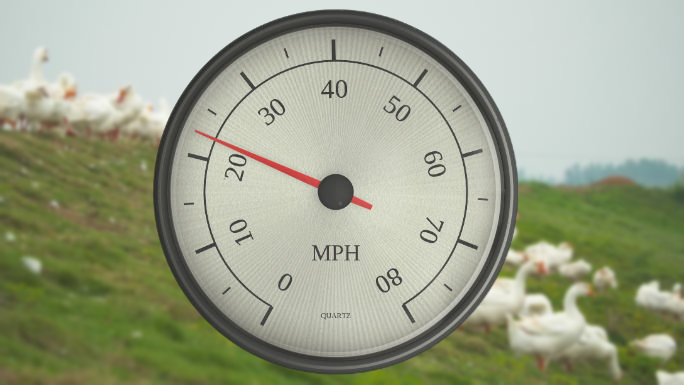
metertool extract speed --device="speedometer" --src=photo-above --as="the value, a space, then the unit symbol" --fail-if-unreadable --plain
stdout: 22.5 mph
